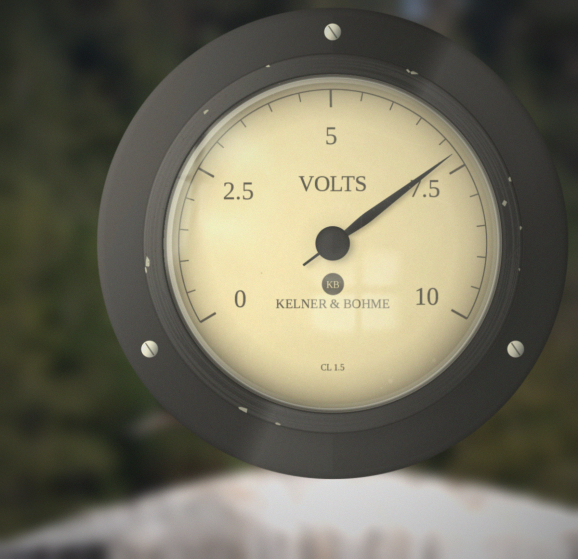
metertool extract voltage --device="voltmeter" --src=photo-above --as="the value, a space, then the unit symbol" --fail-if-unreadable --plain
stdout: 7.25 V
